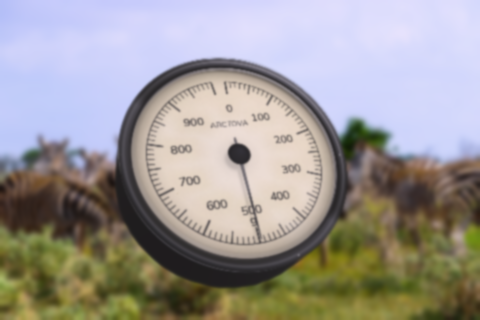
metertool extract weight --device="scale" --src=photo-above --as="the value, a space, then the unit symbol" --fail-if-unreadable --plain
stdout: 500 g
